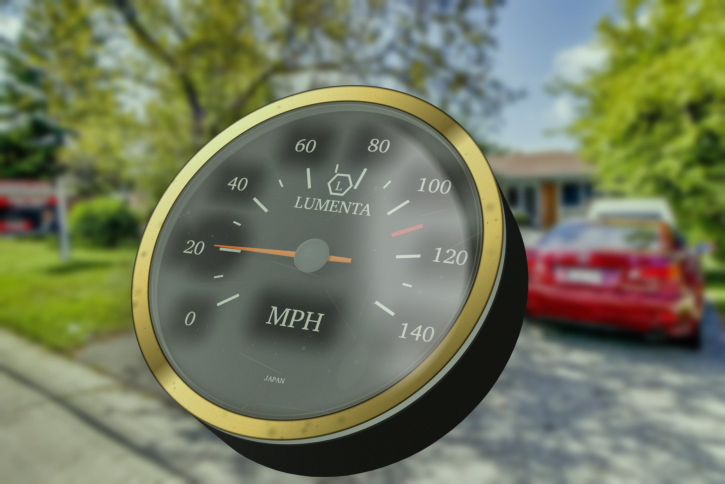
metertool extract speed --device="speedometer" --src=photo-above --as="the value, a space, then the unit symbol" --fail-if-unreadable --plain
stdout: 20 mph
